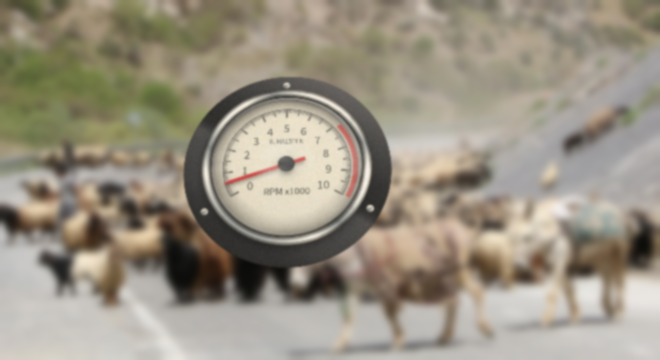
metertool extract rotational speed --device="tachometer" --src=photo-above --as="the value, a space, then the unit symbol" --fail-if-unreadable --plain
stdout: 500 rpm
